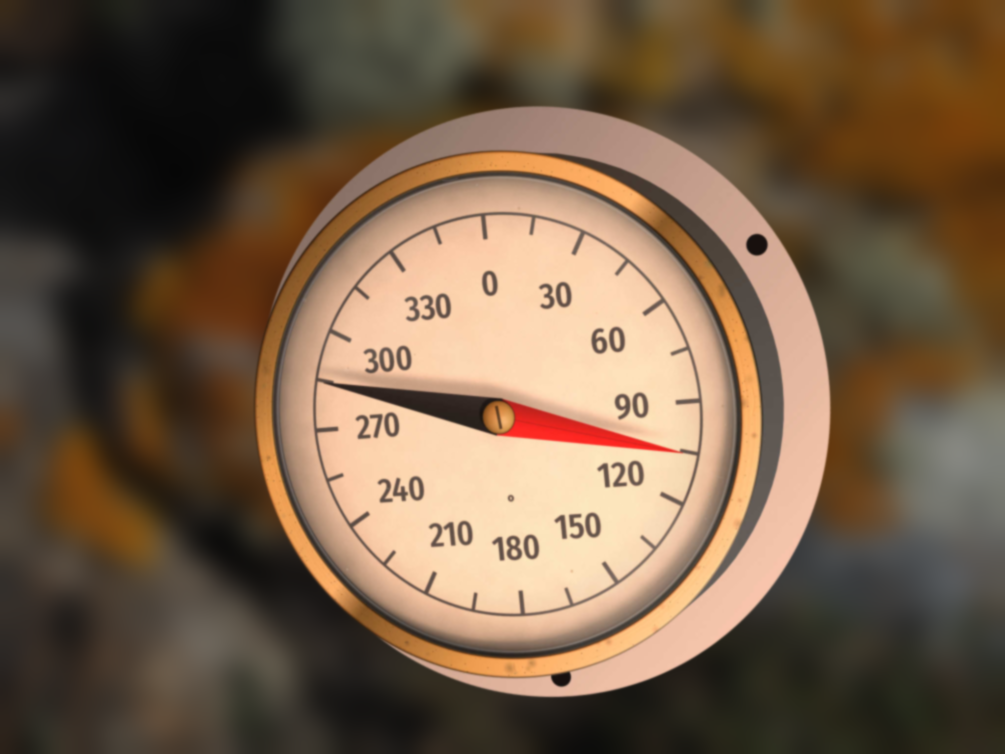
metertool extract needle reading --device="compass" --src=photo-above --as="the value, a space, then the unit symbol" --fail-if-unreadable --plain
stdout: 105 °
